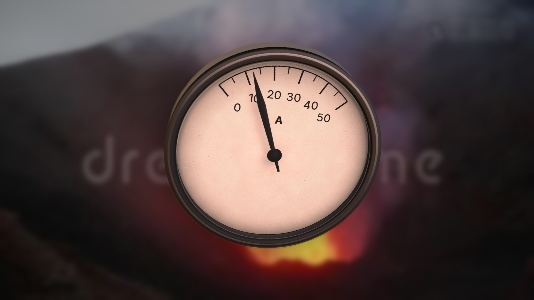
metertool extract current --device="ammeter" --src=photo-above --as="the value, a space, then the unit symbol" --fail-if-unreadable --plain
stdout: 12.5 A
